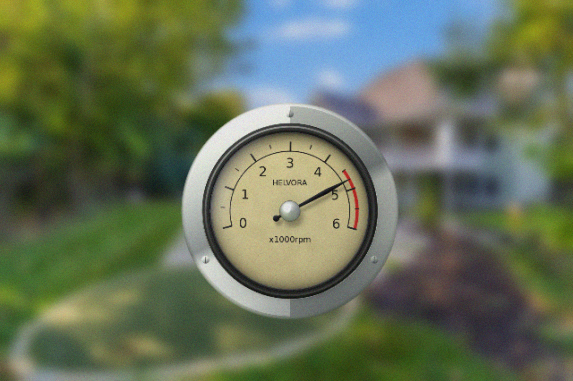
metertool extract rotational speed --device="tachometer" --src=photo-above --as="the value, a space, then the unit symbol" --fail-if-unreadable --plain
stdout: 4750 rpm
